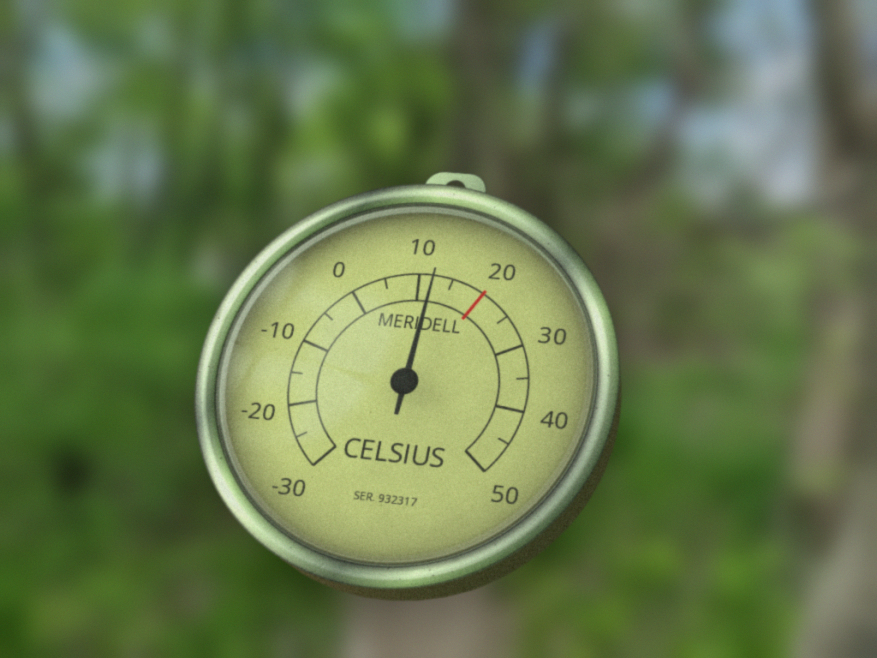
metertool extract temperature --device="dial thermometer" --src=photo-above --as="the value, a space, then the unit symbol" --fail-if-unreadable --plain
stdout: 12.5 °C
